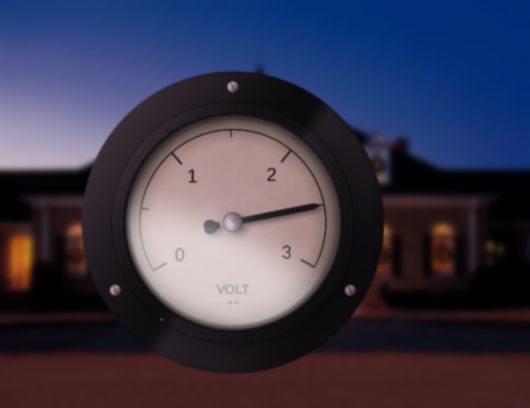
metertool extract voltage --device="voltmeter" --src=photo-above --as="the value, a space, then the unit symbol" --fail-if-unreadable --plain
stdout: 2.5 V
